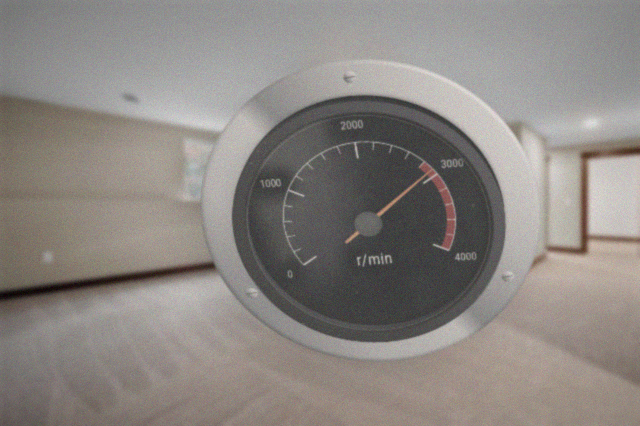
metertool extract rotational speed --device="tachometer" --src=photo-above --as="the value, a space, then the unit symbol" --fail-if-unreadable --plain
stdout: 2900 rpm
